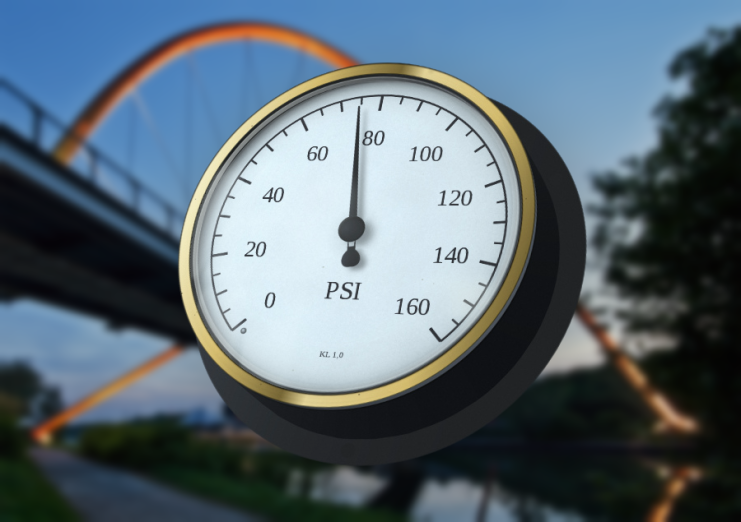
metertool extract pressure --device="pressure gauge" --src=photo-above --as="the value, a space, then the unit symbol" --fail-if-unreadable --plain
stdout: 75 psi
